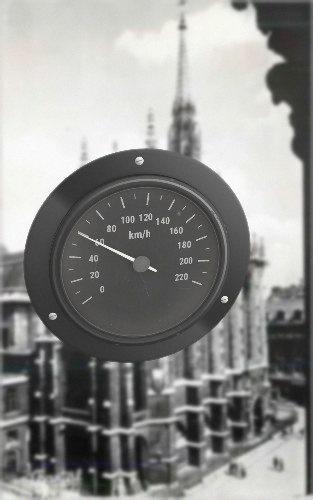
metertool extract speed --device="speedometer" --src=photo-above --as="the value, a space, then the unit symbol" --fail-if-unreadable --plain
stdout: 60 km/h
